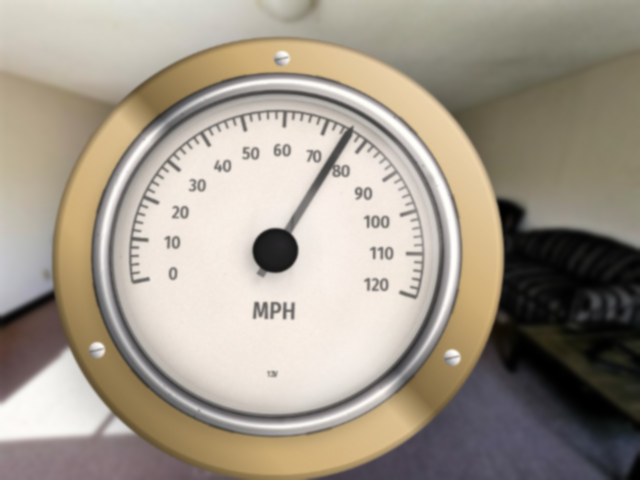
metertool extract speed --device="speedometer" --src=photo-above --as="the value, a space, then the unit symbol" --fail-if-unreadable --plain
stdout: 76 mph
